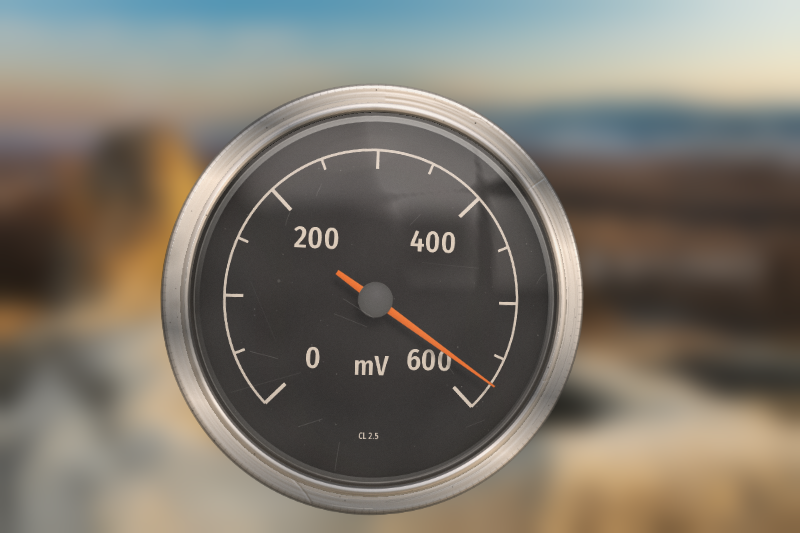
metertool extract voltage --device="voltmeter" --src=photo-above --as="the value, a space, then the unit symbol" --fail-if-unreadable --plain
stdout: 575 mV
